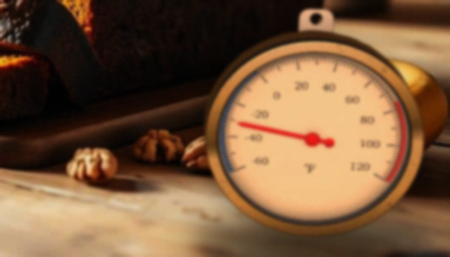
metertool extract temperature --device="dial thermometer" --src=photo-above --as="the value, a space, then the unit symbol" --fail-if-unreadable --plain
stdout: -30 °F
